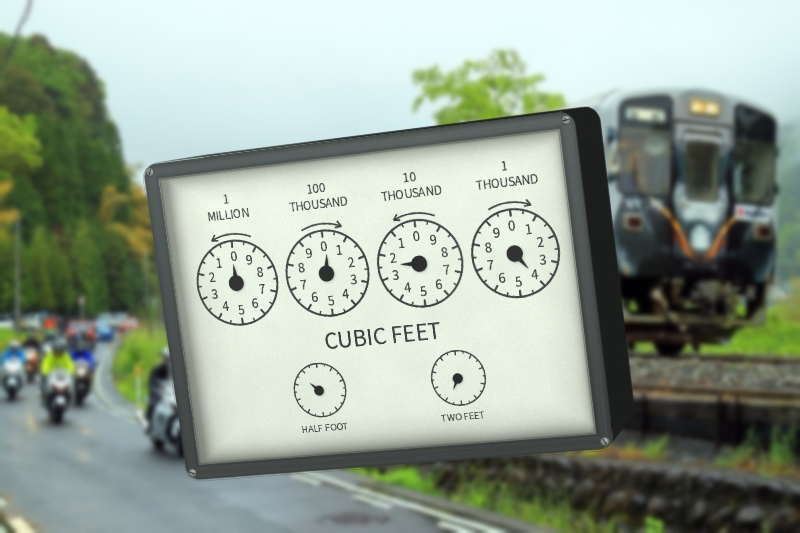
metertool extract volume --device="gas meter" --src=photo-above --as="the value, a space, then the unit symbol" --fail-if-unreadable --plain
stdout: 2400 ft³
